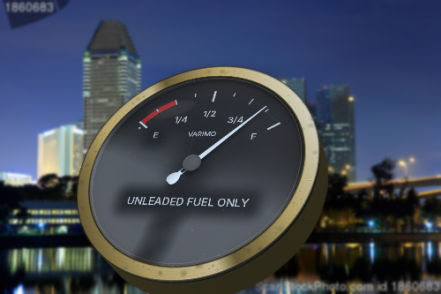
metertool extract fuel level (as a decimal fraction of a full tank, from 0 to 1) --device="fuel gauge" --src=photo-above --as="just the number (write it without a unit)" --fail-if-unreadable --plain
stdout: 0.875
